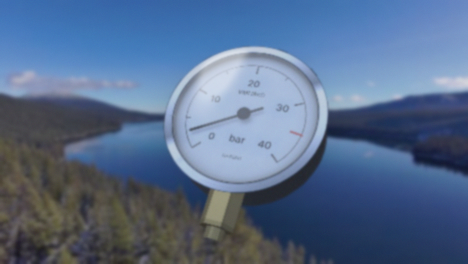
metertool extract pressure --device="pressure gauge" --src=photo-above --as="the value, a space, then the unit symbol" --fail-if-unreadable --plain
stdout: 2.5 bar
